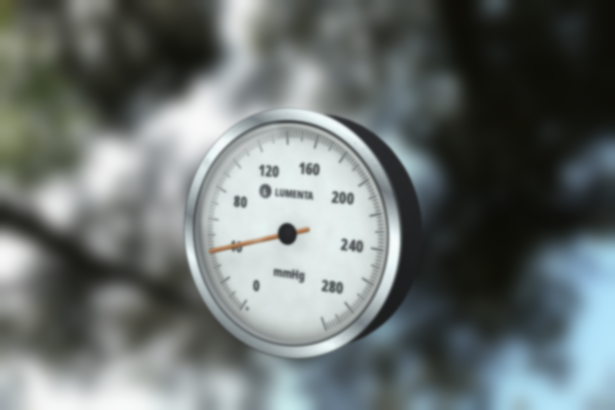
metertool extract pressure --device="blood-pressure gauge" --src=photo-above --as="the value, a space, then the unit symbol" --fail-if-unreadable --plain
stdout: 40 mmHg
